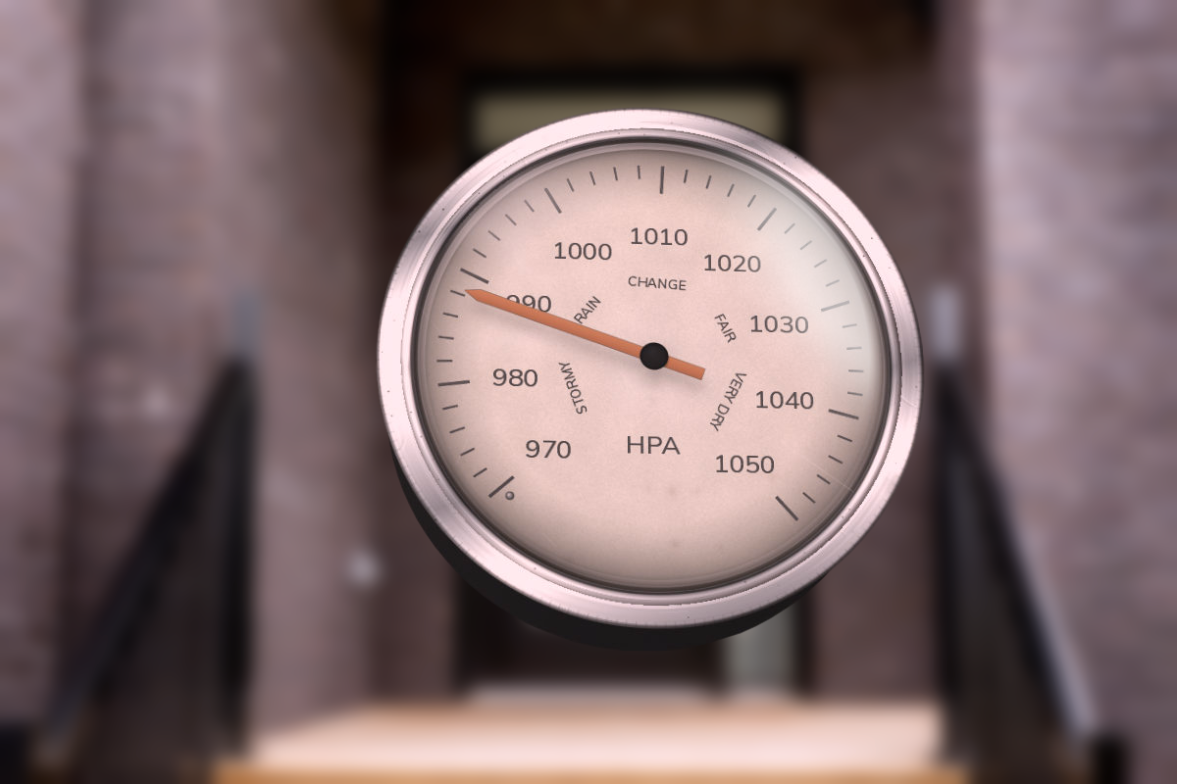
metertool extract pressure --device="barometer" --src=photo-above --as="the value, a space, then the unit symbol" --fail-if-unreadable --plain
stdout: 988 hPa
